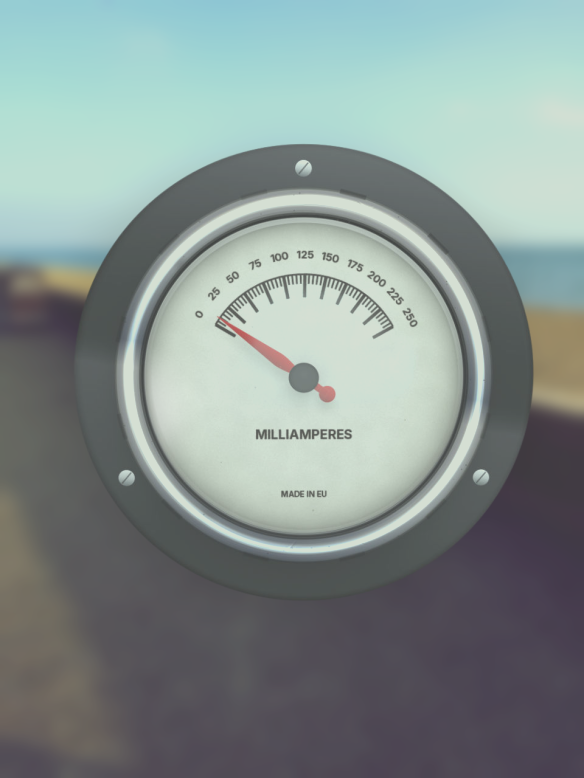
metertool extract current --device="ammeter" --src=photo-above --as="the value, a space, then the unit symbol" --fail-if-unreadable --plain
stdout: 10 mA
